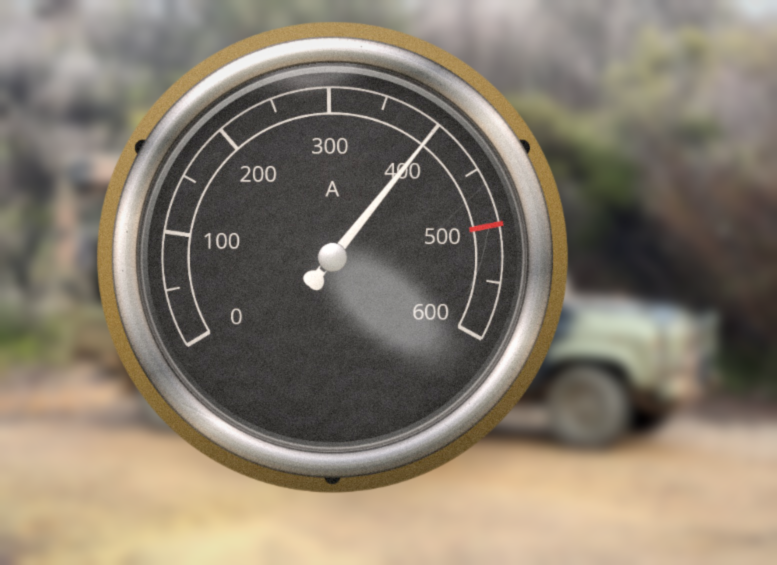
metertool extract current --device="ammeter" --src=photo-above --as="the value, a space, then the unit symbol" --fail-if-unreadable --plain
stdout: 400 A
